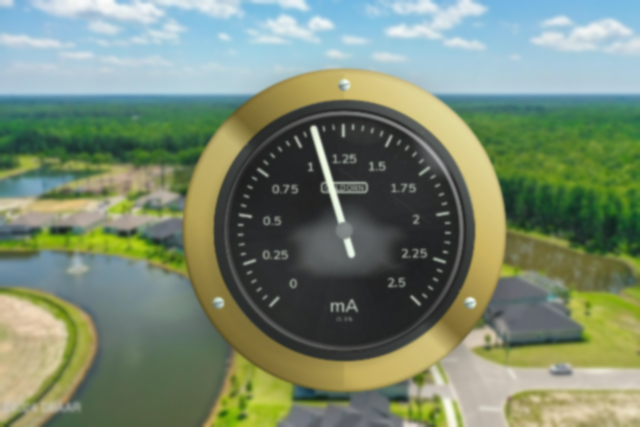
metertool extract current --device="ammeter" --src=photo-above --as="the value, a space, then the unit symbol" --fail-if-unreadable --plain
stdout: 1.1 mA
